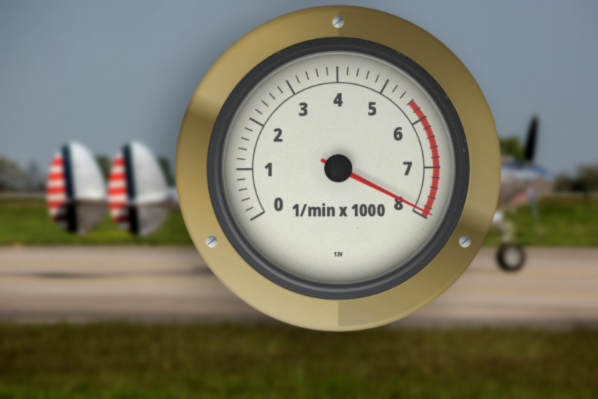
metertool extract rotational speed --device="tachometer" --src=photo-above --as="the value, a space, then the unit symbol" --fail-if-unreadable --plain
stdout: 7900 rpm
